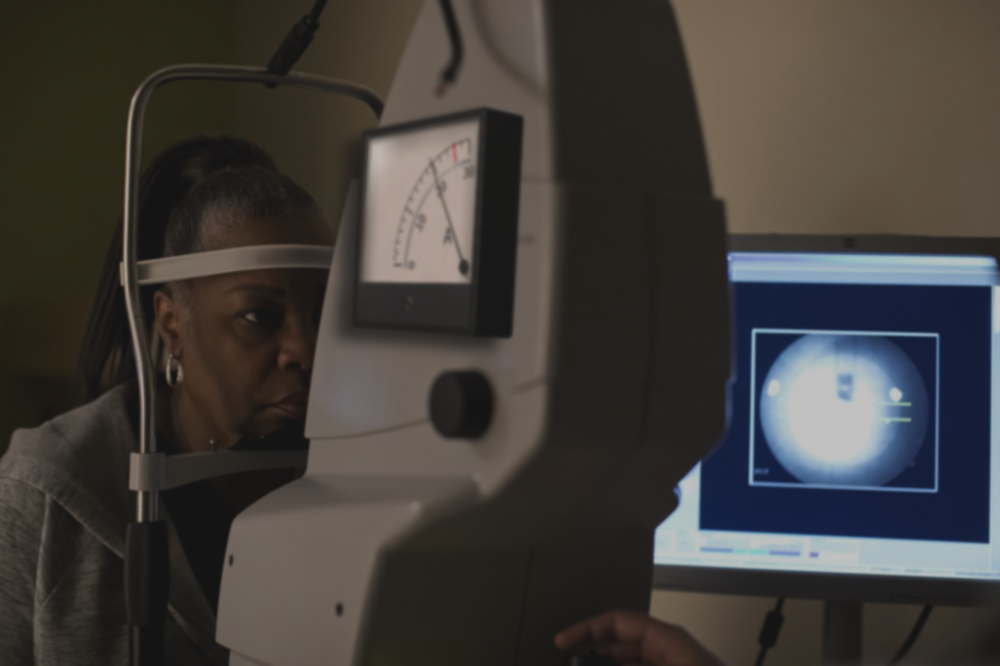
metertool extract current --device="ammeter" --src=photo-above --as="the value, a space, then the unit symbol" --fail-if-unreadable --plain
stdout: 20 A
